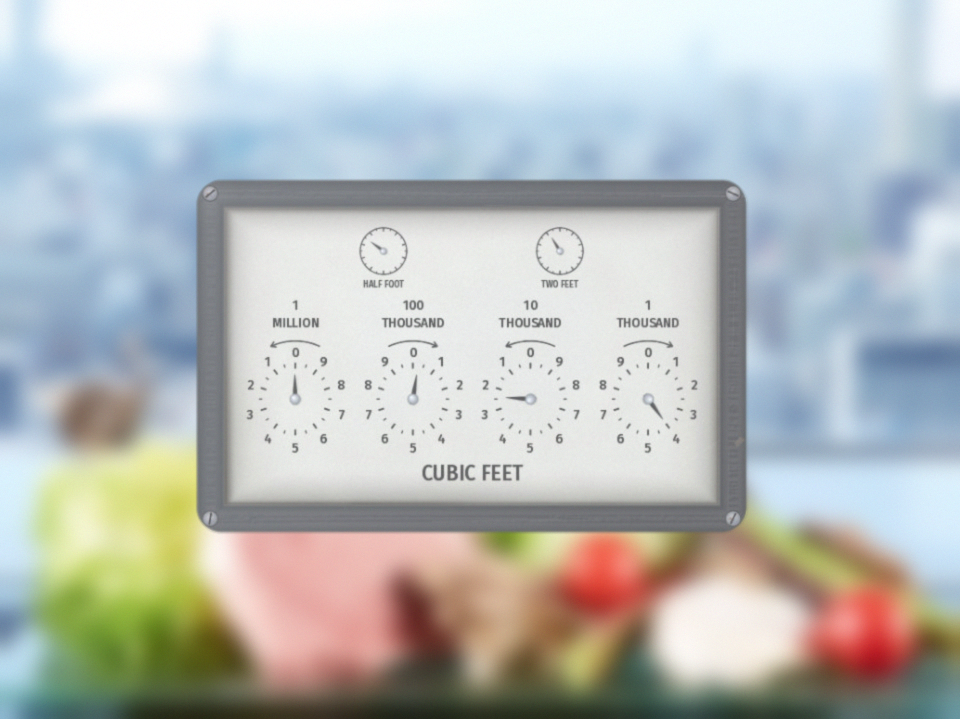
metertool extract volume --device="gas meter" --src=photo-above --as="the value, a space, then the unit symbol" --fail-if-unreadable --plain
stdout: 2400 ft³
